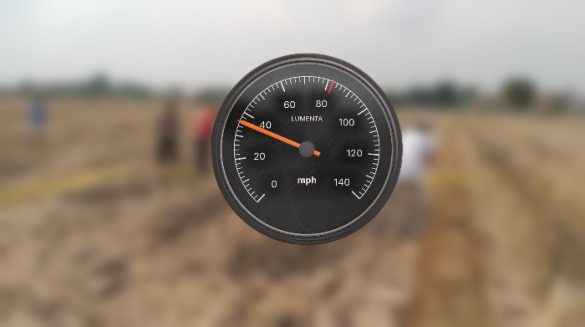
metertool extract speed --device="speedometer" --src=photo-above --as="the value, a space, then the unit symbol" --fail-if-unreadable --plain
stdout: 36 mph
